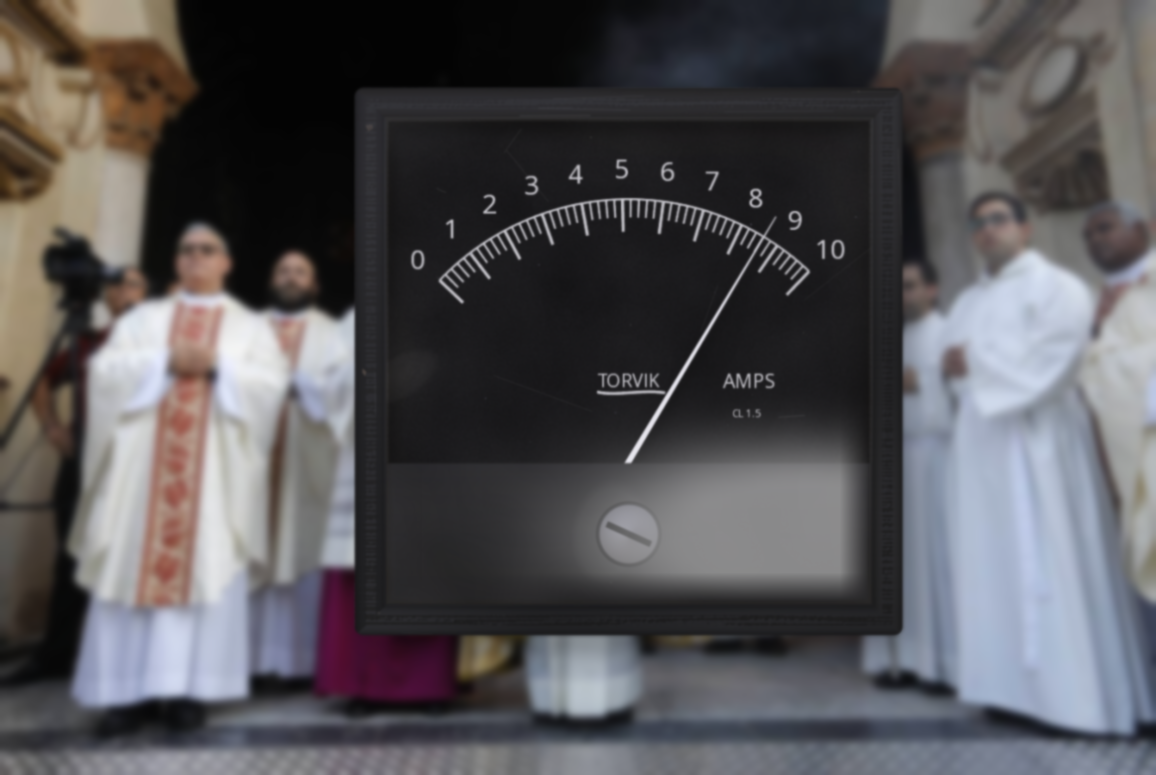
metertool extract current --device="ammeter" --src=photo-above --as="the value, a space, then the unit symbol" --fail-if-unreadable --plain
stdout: 8.6 A
